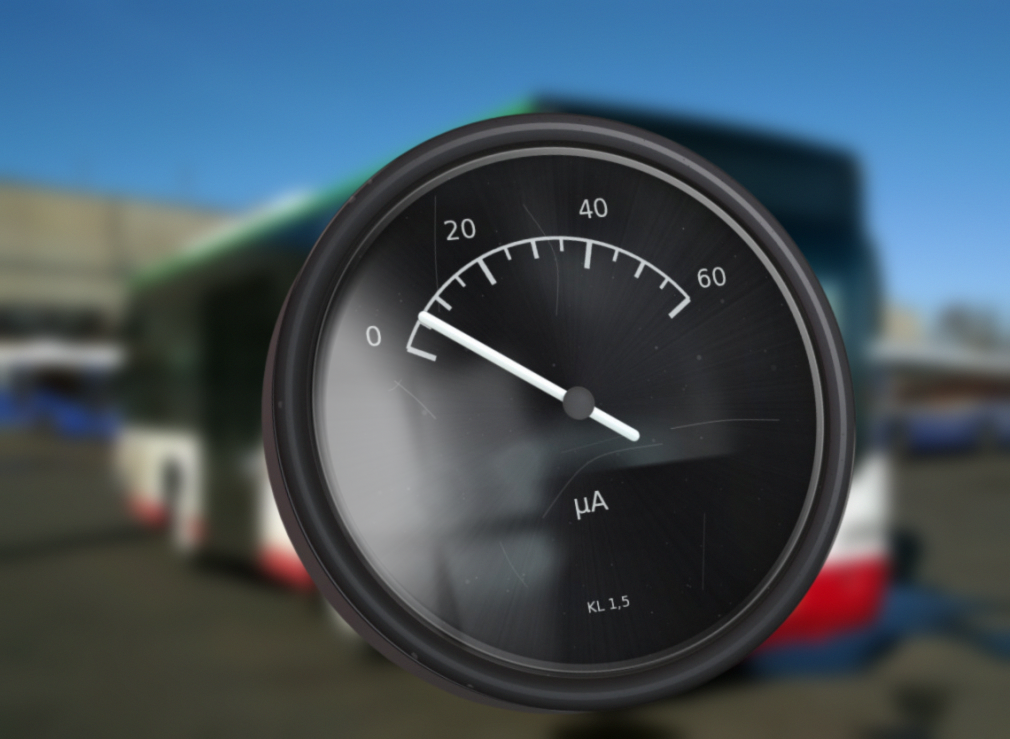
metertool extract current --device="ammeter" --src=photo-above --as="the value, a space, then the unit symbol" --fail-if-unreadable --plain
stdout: 5 µA
